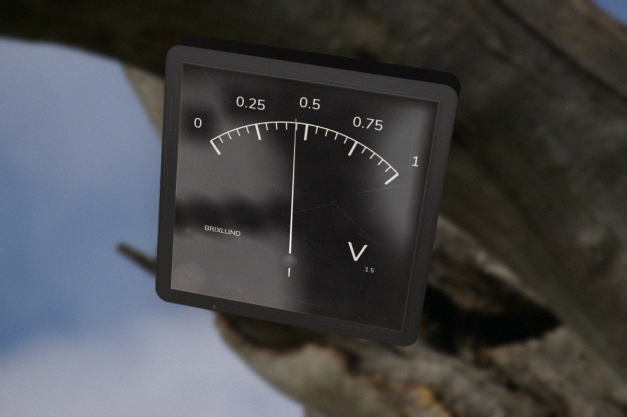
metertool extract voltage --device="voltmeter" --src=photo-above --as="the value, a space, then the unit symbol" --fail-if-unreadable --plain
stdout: 0.45 V
